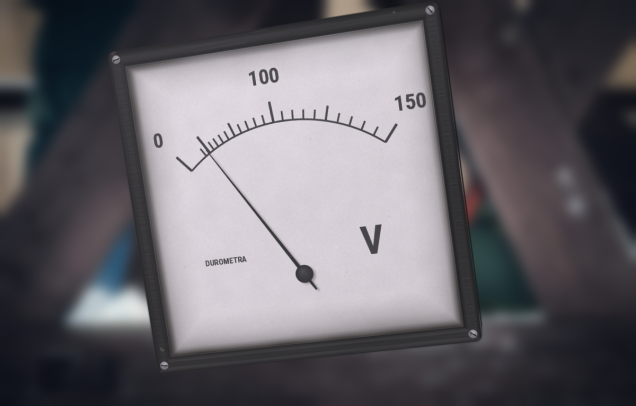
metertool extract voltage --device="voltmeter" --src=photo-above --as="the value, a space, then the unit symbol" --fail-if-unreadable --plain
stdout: 50 V
